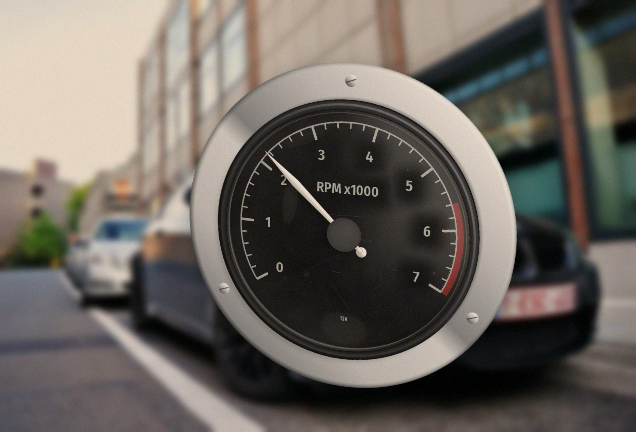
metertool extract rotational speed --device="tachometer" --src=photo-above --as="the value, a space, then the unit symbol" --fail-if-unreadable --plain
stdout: 2200 rpm
